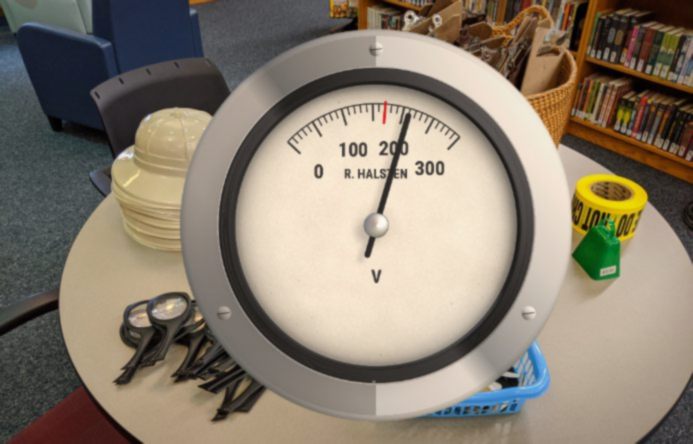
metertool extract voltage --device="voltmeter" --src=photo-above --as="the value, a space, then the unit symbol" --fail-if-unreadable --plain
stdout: 210 V
